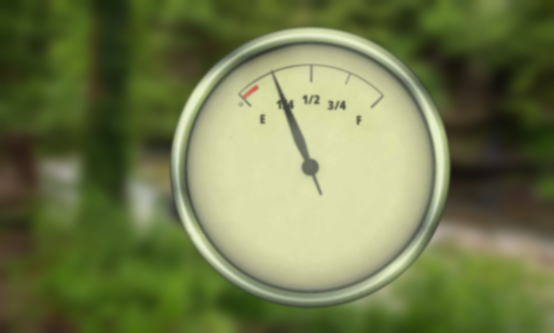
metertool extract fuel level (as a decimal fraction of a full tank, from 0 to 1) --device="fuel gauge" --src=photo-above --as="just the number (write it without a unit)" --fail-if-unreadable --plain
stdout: 0.25
